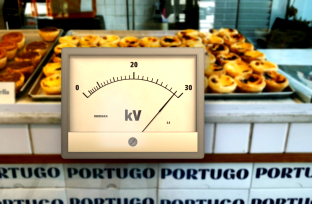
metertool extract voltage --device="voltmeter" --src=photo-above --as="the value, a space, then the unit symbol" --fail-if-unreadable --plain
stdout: 29 kV
